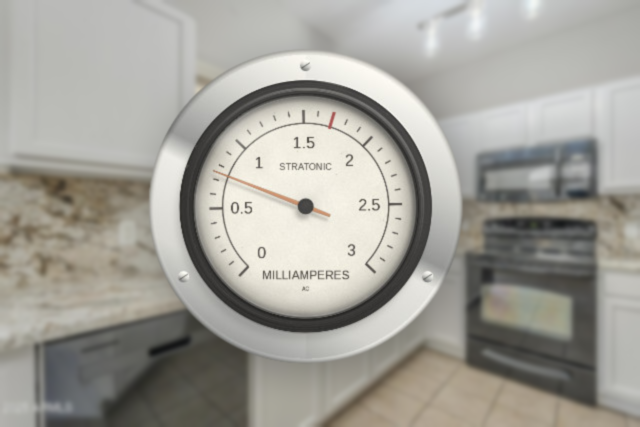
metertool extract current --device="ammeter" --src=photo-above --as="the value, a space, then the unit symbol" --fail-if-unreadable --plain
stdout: 0.75 mA
